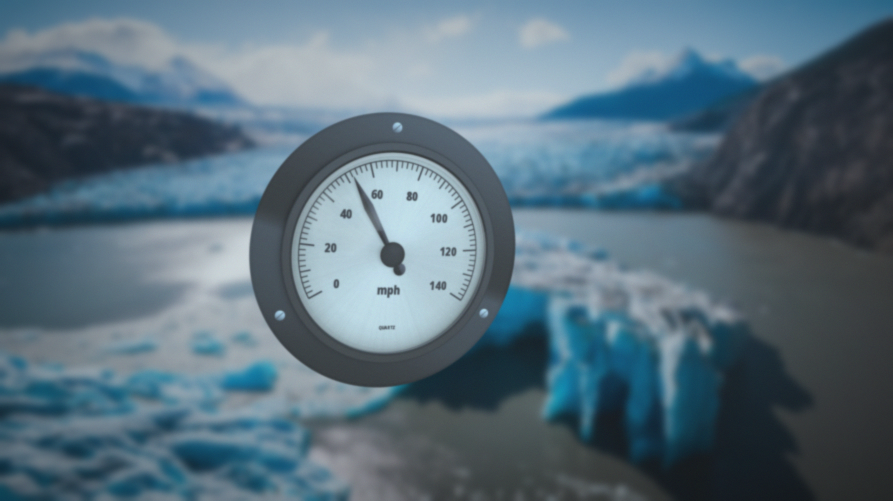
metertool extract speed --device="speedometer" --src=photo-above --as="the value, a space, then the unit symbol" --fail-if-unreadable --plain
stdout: 52 mph
